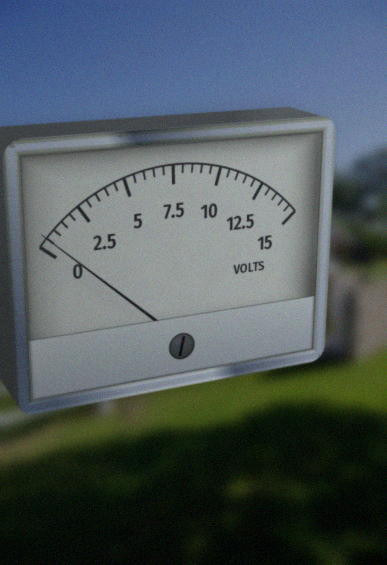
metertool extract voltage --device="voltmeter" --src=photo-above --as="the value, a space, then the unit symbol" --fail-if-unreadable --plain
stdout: 0.5 V
